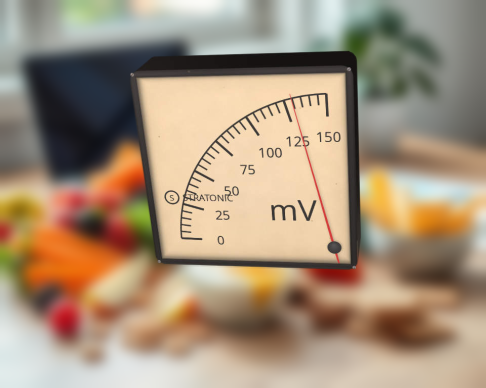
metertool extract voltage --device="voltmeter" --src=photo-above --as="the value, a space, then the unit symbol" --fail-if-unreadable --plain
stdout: 130 mV
